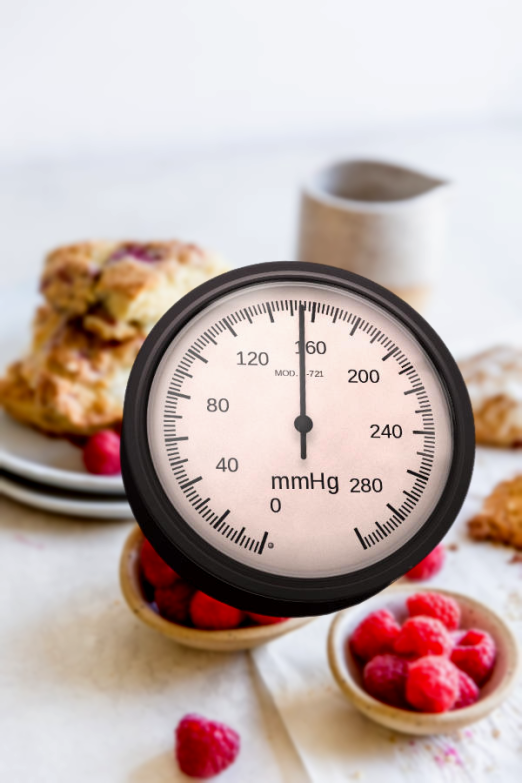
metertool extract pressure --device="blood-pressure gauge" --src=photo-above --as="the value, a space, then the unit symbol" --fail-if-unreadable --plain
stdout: 154 mmHg
